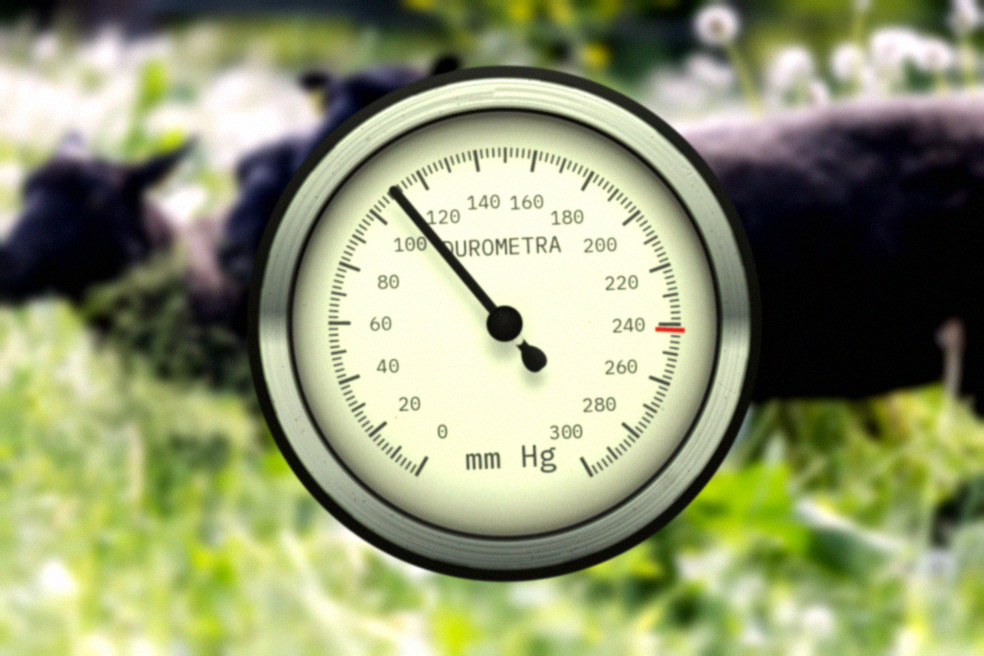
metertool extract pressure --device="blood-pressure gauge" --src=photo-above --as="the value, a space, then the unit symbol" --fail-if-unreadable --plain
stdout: 110 mmHg
